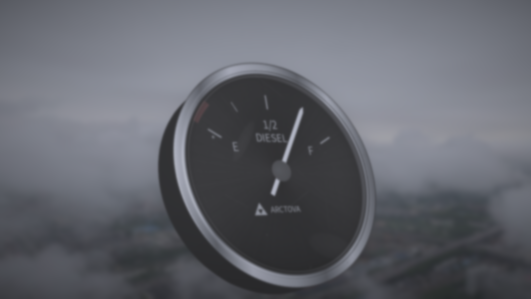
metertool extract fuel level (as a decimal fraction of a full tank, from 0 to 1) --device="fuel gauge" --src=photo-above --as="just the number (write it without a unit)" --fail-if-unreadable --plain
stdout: 0.75
